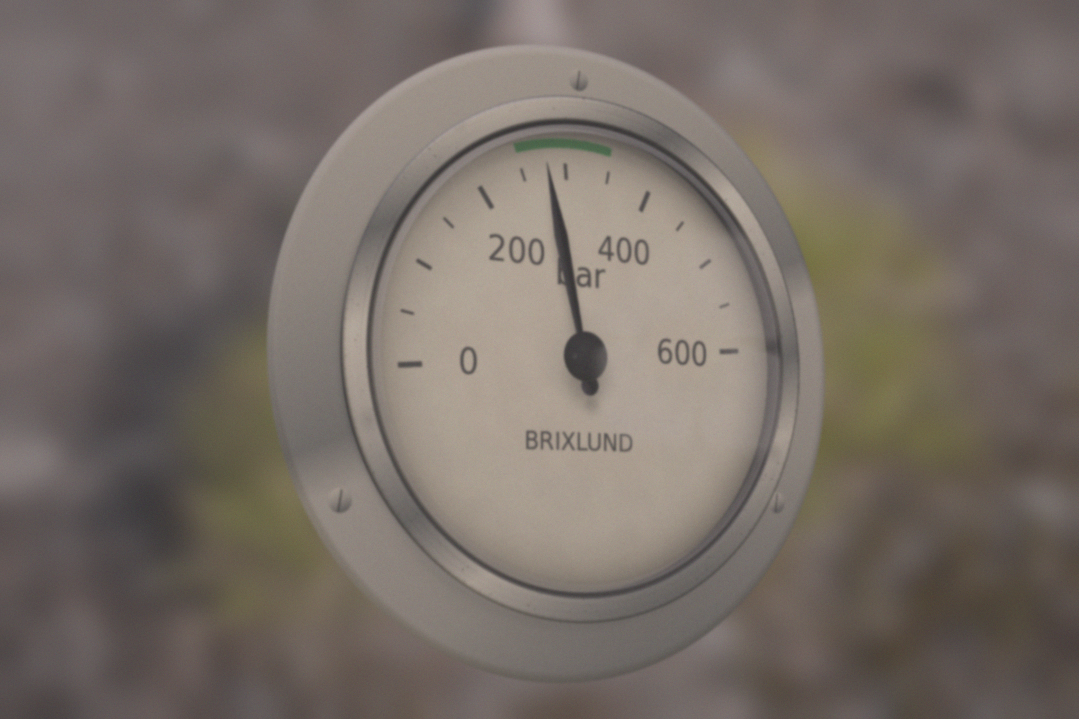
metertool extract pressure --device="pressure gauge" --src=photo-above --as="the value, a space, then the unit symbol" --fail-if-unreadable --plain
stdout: 275 bar
